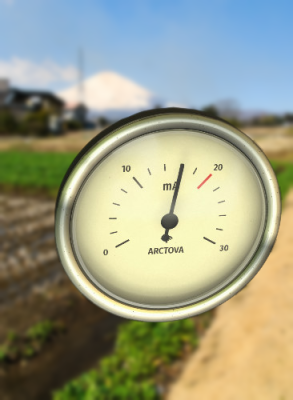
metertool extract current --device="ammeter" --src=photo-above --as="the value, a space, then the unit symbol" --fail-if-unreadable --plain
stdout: 16 mA
